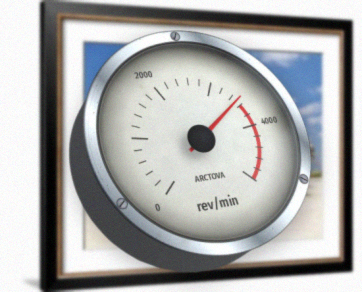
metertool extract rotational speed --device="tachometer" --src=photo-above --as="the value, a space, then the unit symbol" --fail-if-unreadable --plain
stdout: 3500 rpm
